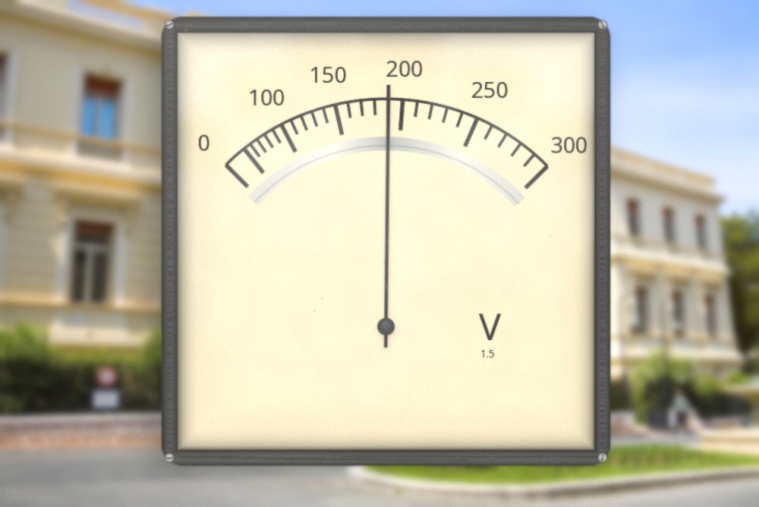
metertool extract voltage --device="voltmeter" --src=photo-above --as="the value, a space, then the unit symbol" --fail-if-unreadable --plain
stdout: 190 V
